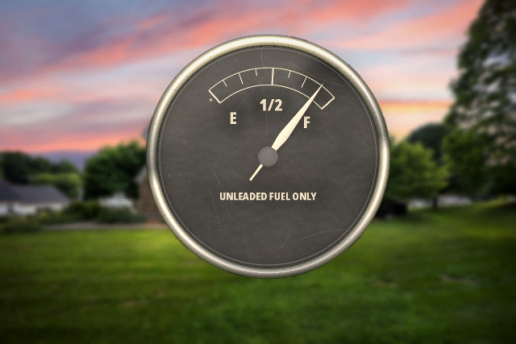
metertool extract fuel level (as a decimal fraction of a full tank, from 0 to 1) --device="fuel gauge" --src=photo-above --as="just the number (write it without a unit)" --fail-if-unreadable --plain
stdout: 0.875
